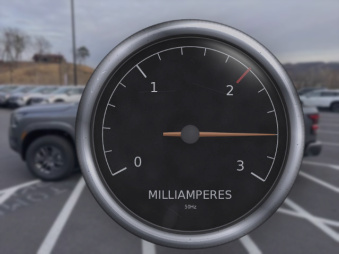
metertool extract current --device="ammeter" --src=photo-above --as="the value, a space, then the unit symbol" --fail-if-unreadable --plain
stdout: 2.6 mA
